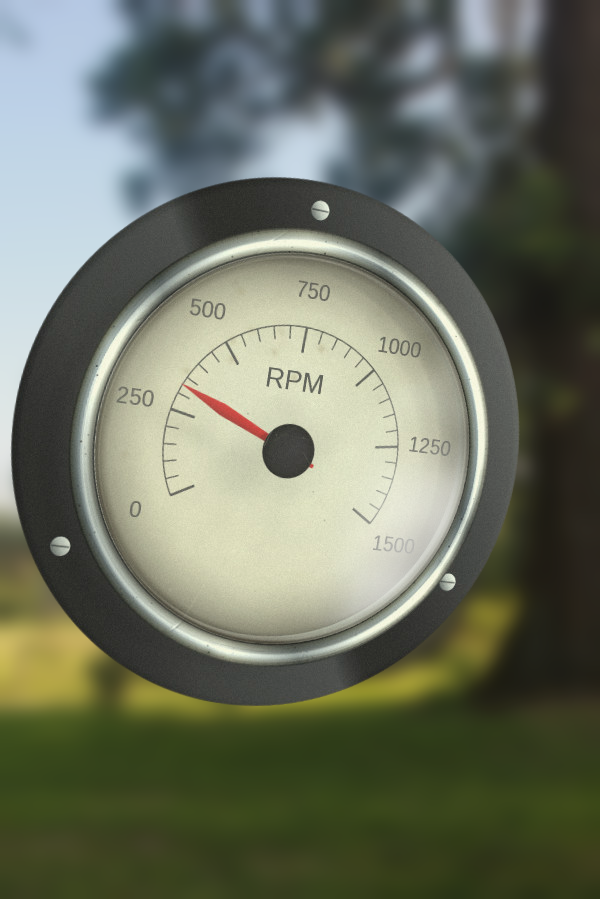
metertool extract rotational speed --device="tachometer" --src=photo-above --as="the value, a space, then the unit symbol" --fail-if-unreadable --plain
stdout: 325 rpm
